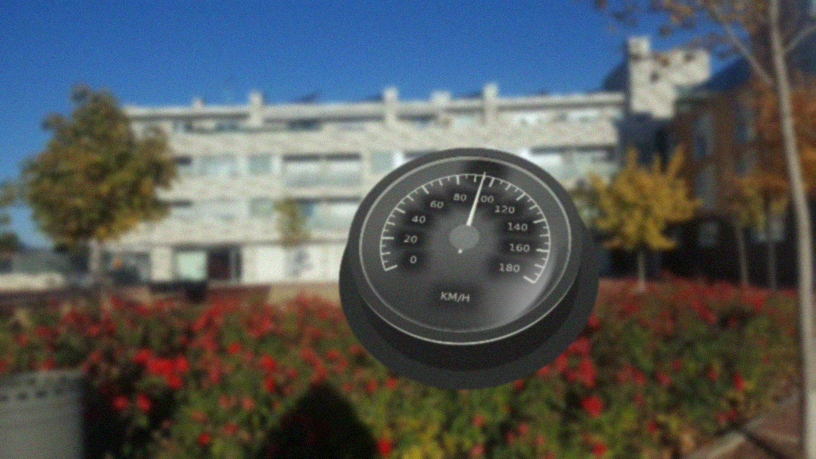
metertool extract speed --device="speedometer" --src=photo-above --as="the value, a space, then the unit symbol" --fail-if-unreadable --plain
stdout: 95 km/h
